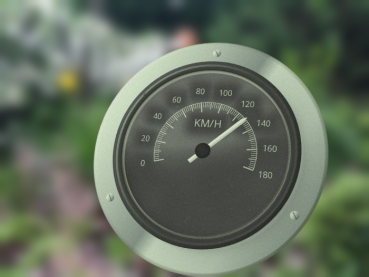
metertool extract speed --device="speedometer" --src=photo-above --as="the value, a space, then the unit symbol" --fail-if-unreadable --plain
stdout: 130 km/h
